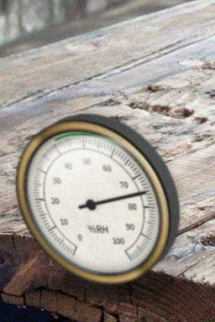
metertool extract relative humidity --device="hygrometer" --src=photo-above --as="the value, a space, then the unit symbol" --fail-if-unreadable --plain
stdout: 75 %
